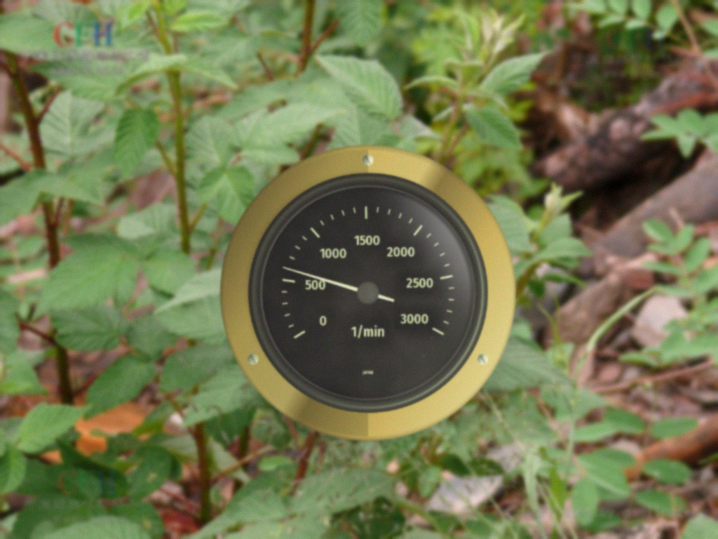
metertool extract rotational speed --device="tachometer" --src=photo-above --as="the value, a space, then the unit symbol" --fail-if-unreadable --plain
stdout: 600 rpm
